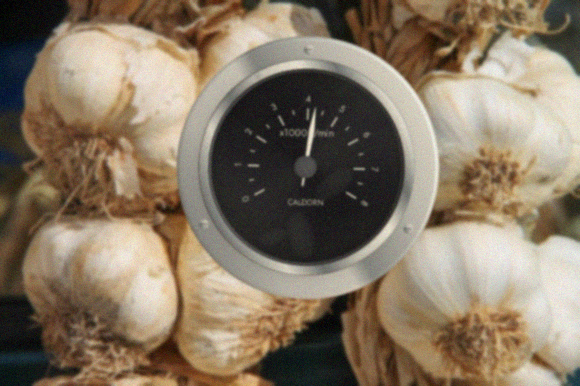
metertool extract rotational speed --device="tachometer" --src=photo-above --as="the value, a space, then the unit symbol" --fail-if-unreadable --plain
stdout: 4250 rpm
